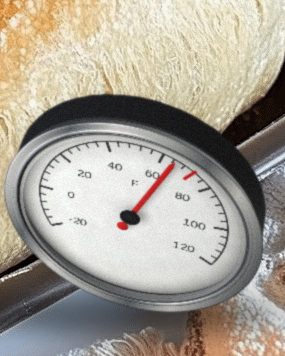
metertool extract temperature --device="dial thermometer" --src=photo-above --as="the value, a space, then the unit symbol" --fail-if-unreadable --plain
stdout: 64 °F
